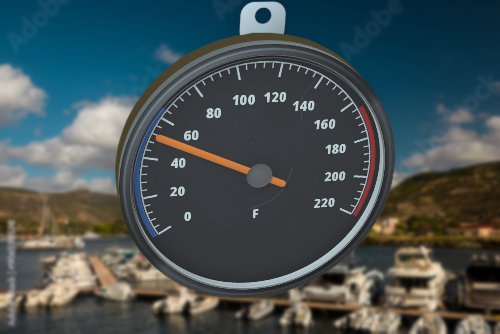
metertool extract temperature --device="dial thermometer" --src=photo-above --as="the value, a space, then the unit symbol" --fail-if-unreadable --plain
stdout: 52 °F
